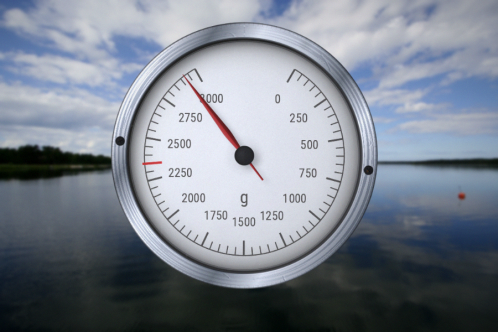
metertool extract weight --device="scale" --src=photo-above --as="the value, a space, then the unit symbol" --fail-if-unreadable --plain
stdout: 2925 g
